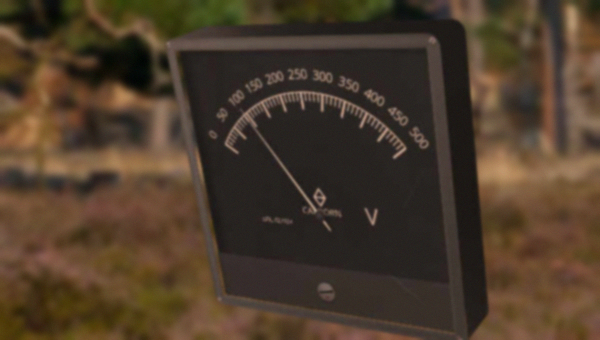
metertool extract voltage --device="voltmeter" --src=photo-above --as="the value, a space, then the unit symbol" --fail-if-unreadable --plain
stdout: 100 V
